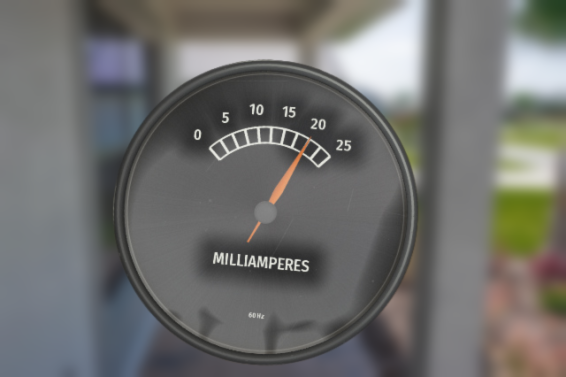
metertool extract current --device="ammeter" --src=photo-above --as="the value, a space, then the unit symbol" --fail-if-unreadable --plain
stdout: 20 mA
